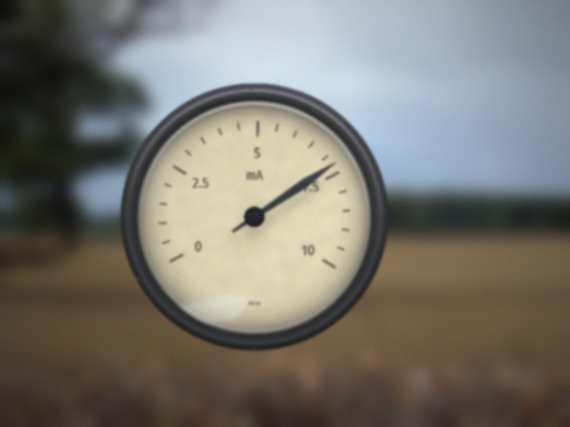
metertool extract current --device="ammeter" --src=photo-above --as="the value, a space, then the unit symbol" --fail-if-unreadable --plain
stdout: 7.25 mA
